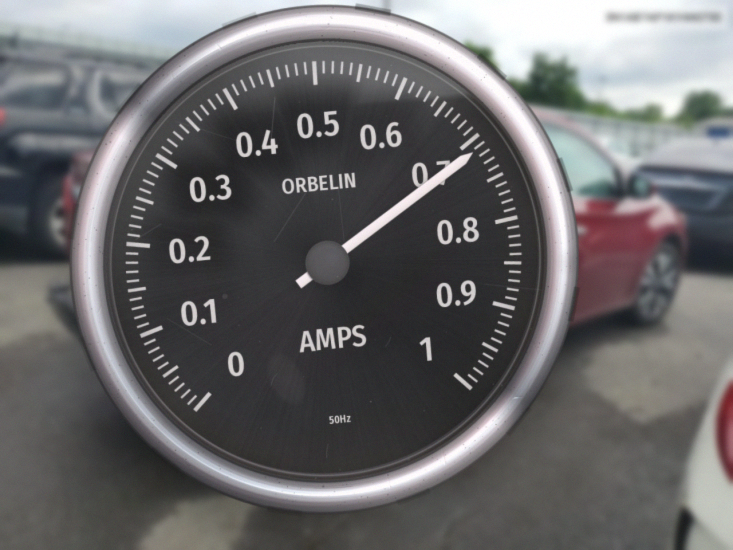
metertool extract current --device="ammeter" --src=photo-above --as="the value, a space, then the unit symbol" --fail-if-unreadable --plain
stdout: 0.71 A
